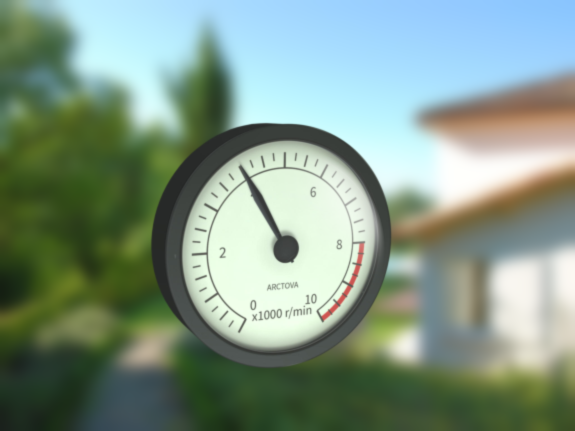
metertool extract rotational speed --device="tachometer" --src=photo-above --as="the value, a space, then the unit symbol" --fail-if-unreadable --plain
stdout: 4000 rpm
